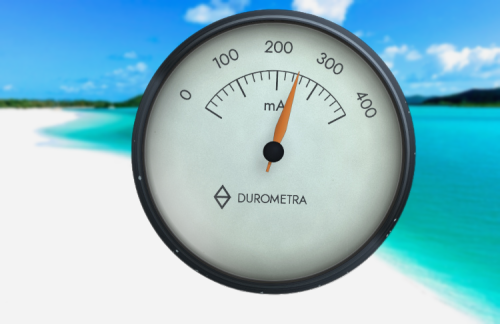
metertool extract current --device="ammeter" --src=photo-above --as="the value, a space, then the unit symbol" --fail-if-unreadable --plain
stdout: 250 mA
